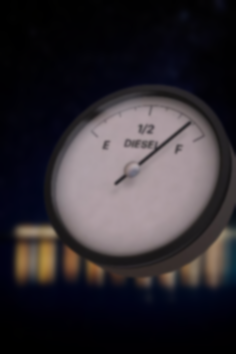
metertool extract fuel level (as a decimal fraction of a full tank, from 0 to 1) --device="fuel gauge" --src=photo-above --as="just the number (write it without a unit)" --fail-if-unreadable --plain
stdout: 0.875
